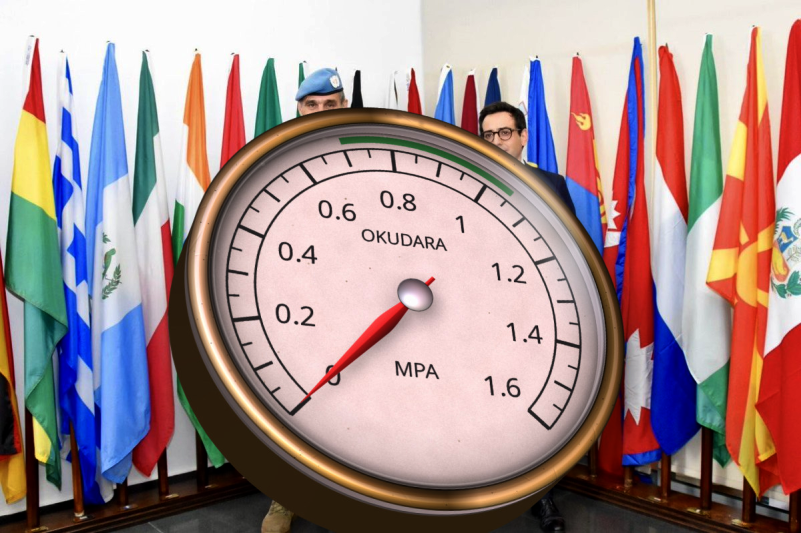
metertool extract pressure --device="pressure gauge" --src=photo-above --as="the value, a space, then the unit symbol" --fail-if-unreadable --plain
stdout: 0 MPa
